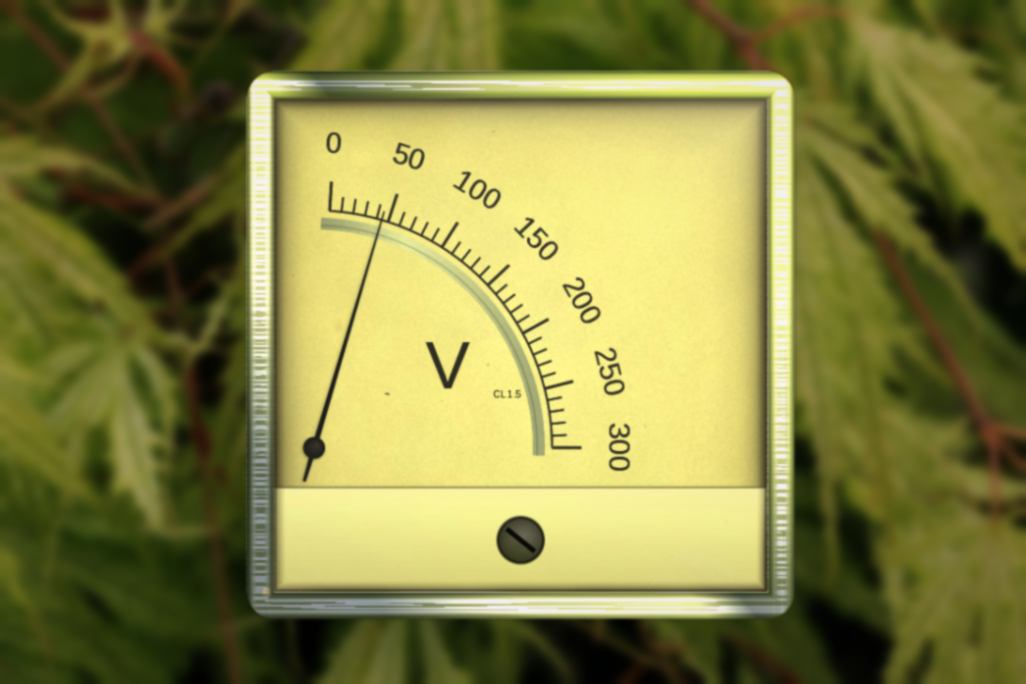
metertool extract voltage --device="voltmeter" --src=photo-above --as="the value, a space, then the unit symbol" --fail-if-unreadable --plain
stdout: 45 V
